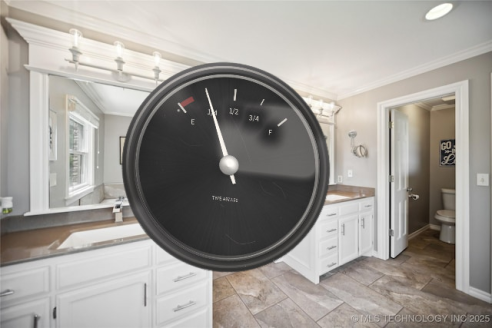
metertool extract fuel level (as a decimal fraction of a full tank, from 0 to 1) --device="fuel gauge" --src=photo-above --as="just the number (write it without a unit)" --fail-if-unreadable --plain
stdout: 0.25
